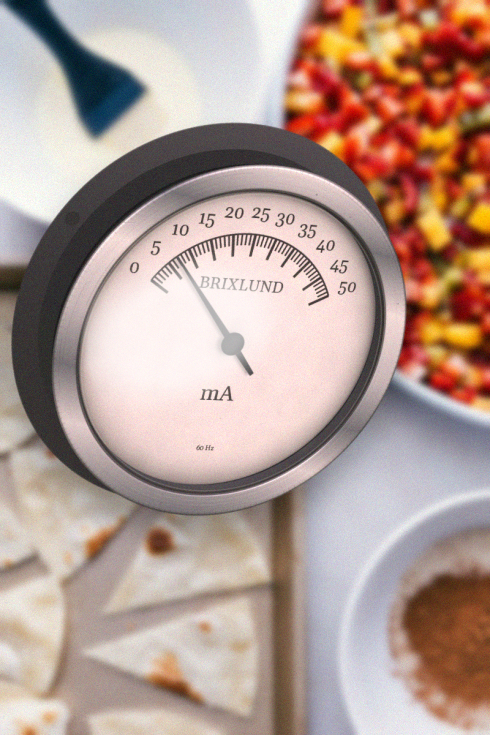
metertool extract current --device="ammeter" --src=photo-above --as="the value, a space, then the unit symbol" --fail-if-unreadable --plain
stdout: 7 mA
